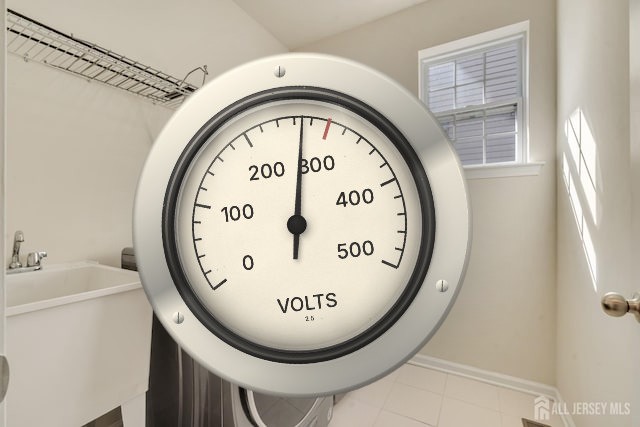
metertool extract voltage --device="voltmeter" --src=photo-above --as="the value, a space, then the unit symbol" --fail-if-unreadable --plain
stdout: 270 V
